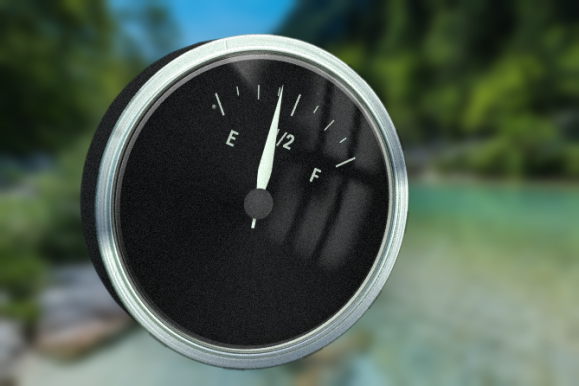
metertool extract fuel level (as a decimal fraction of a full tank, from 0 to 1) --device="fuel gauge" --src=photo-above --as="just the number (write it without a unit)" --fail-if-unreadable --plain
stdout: 0.375
